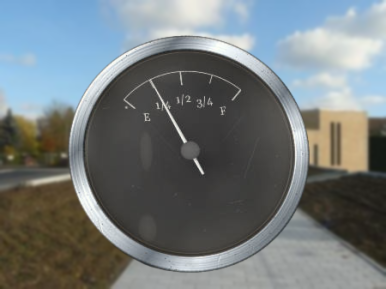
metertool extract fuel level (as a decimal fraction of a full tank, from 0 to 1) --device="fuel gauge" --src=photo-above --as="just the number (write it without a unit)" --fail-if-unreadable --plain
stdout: 0.25
